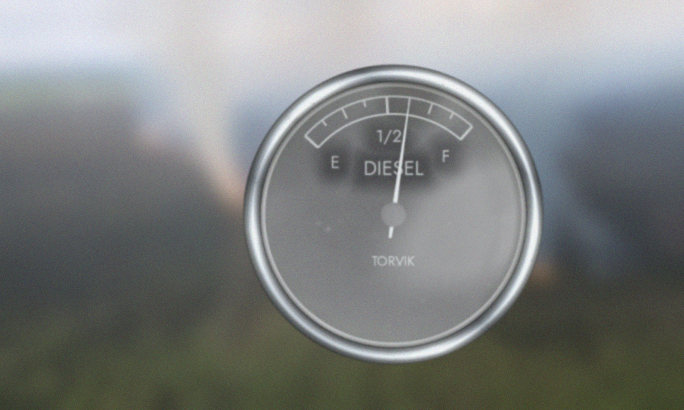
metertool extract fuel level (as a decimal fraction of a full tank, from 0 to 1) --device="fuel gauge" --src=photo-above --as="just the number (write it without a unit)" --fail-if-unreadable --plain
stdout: 0.625
